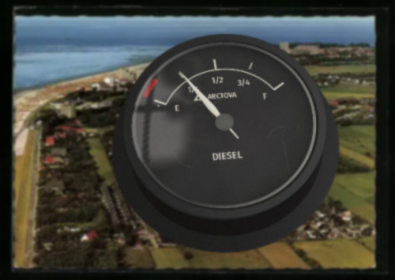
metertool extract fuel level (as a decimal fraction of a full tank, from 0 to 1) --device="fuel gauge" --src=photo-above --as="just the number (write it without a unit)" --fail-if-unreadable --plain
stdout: 0.25
